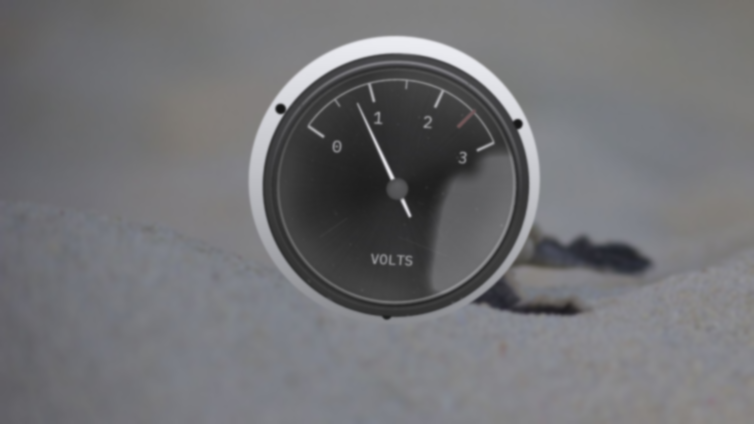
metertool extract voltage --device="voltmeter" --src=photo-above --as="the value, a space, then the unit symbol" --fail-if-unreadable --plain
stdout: 0.75 V
